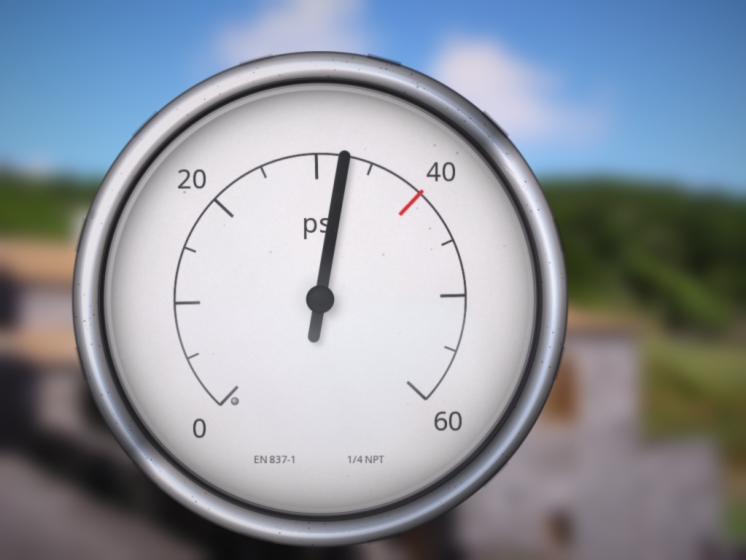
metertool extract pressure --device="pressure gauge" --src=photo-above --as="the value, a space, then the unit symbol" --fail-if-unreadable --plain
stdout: 32.5 psi
